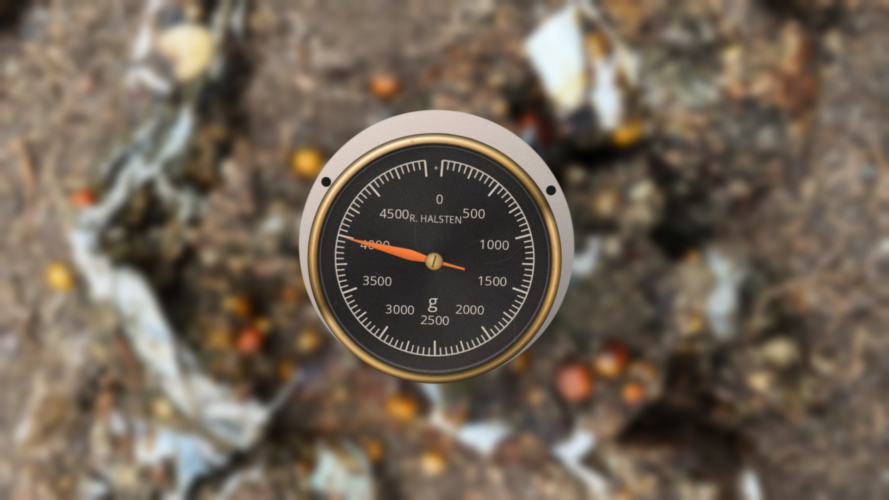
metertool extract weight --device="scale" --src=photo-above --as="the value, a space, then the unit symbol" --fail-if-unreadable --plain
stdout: 4000 g
